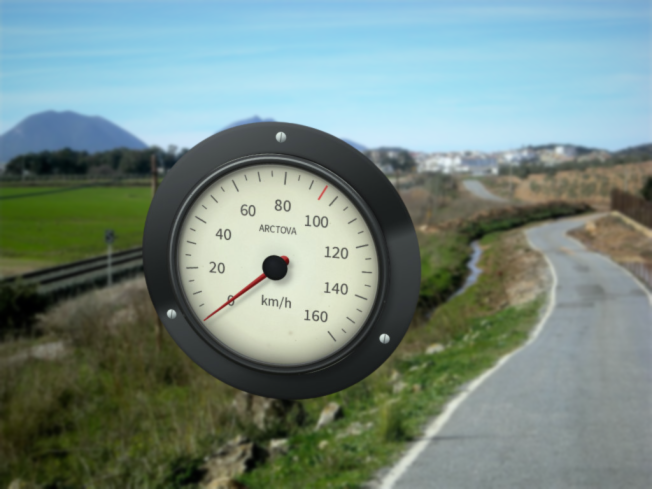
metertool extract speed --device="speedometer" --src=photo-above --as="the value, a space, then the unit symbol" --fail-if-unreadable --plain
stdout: 0 km/h
